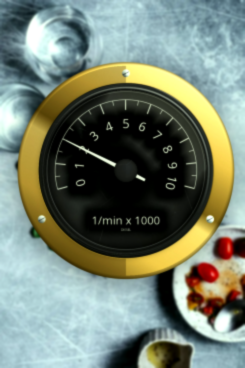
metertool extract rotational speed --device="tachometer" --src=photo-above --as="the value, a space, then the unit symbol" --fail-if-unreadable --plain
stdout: 2000 rpm
